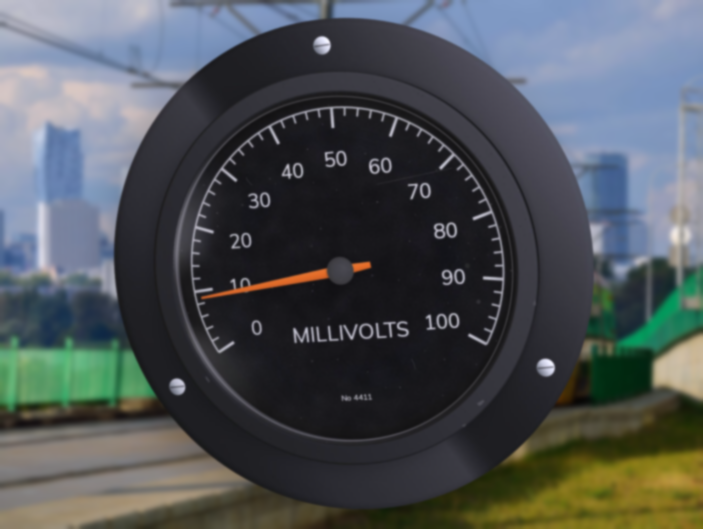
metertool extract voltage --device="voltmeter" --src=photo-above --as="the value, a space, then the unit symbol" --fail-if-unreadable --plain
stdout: 9 mV
